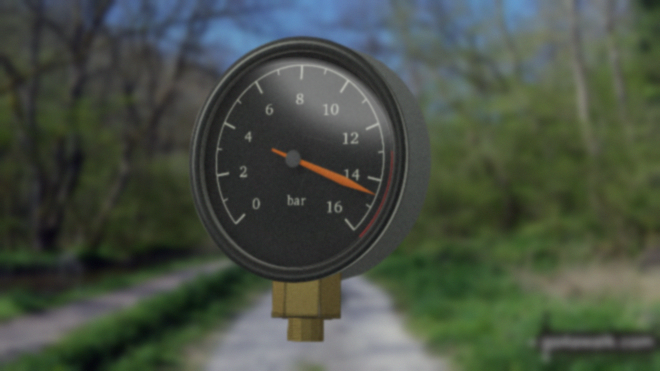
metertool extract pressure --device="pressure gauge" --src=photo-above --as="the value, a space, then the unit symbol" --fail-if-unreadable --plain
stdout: 14.5 bar
